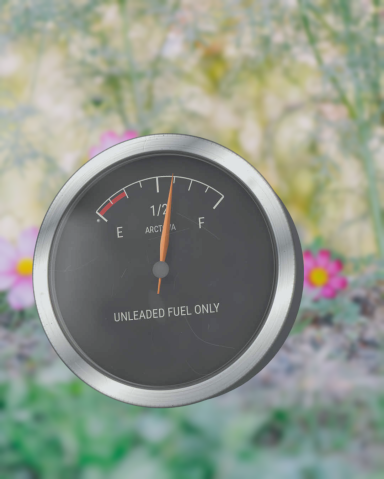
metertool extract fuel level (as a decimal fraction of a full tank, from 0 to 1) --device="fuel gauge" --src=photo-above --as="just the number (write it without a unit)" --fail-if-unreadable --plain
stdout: 0.625
